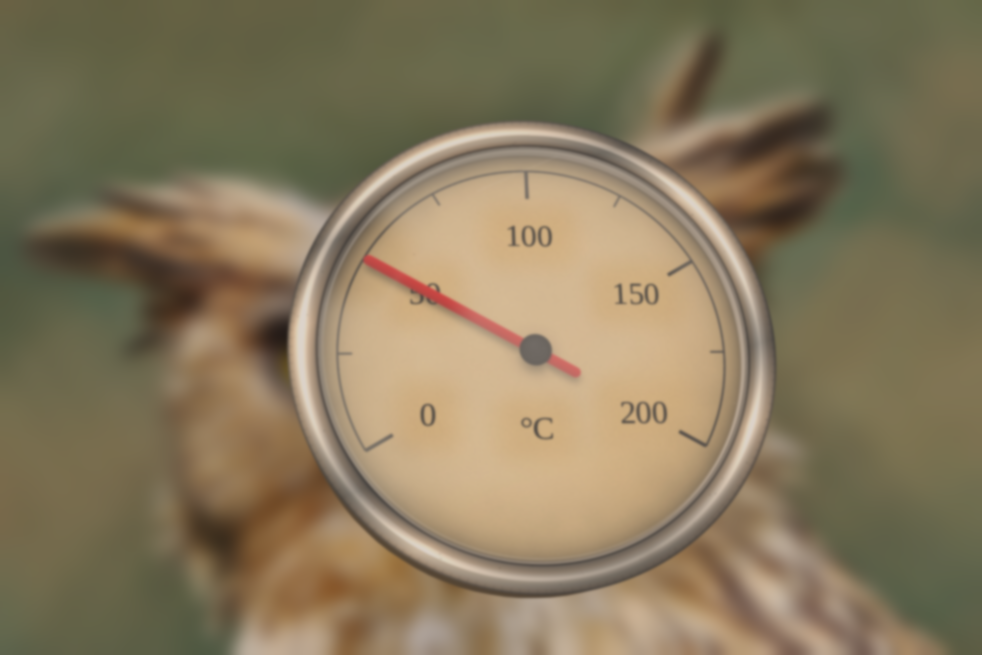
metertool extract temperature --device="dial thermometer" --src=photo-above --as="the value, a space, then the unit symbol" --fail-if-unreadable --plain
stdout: 50 °C
